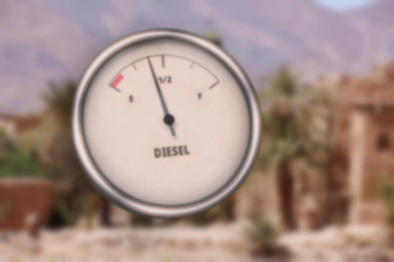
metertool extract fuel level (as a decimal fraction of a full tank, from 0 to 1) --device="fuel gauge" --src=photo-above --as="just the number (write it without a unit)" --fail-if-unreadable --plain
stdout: 0.375
